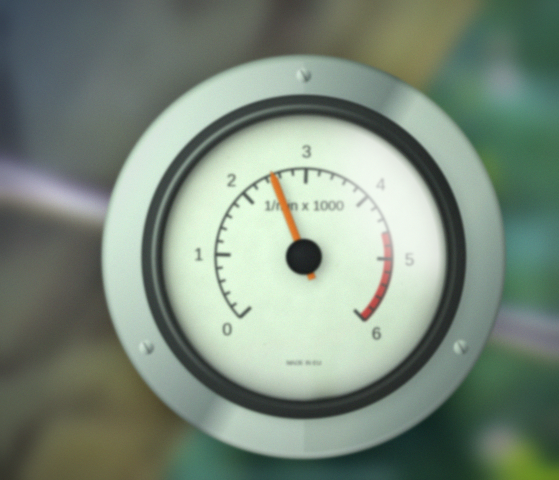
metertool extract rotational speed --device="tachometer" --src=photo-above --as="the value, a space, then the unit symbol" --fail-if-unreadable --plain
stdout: 2500 rpm
